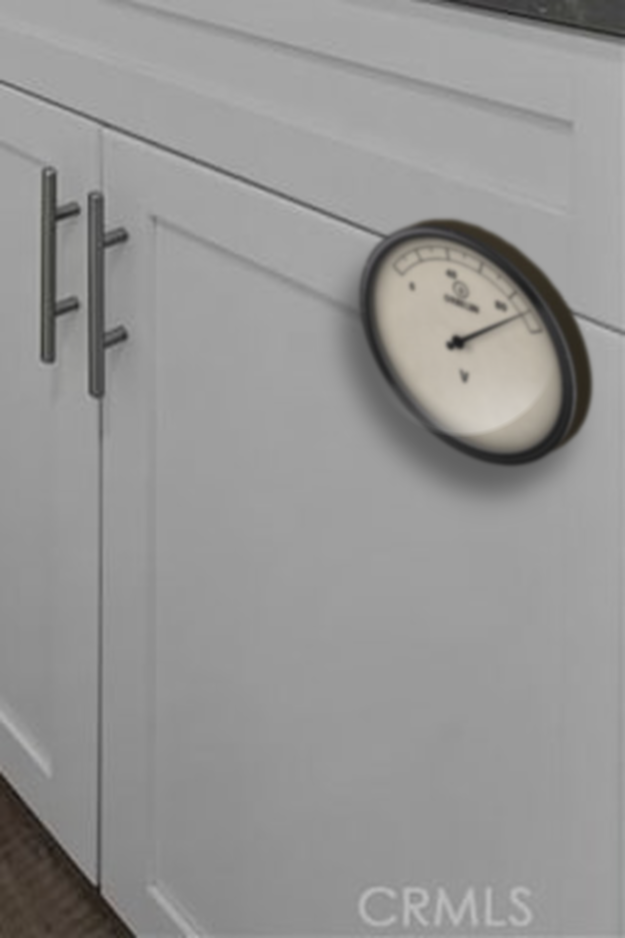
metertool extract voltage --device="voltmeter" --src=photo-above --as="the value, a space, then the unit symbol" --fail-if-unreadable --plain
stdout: 90 V
